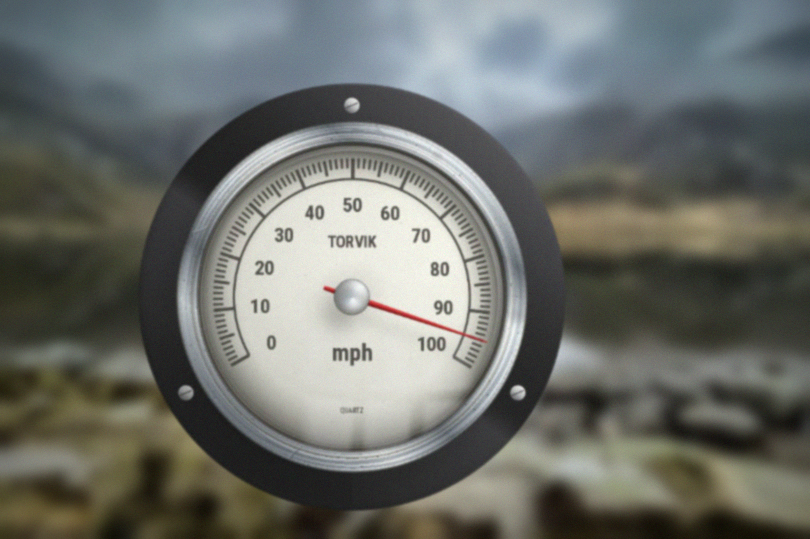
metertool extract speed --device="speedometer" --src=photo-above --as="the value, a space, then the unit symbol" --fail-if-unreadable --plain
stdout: 95 mph
